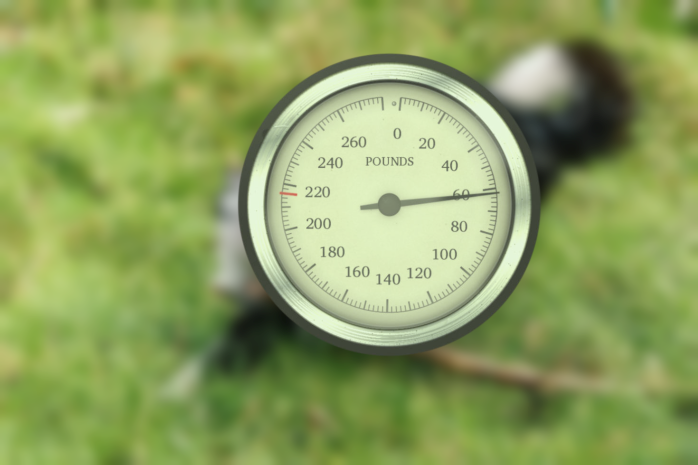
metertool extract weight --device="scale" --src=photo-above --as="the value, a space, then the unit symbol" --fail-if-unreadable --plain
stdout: 62 lb
